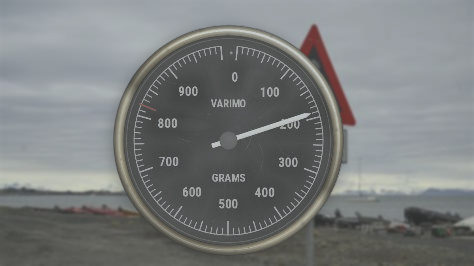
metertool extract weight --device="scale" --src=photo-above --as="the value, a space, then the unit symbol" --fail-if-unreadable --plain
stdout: 190 g
